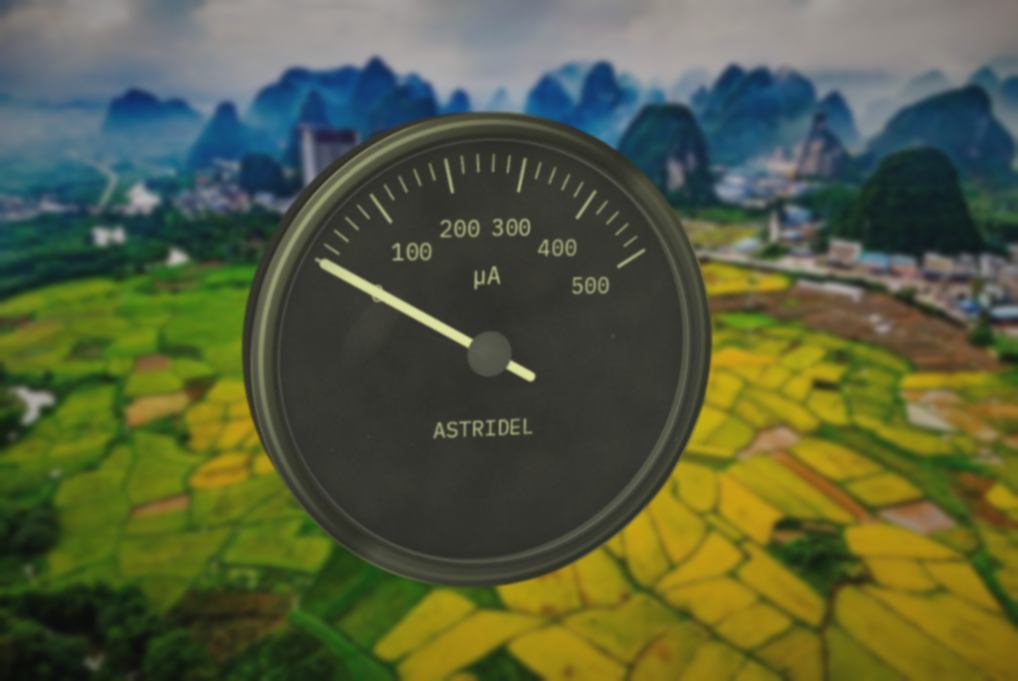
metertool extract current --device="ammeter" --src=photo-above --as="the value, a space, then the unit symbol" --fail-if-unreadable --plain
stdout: 0 µA
